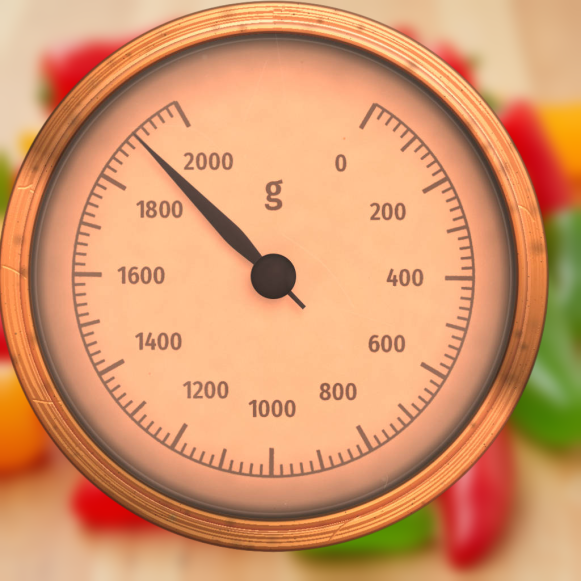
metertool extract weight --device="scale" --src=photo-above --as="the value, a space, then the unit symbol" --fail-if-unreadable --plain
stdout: 1900 g
